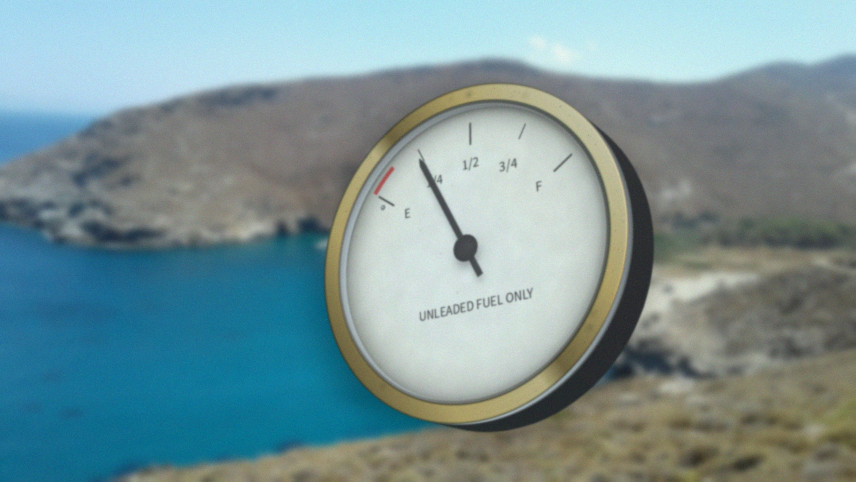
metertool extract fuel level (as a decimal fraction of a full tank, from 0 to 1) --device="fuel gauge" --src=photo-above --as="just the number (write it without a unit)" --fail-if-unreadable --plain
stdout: 0.25
